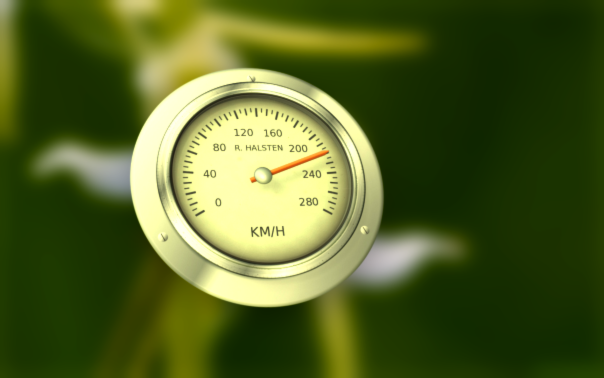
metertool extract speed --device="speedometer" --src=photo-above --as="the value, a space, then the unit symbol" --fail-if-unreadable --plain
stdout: 220 km/h
